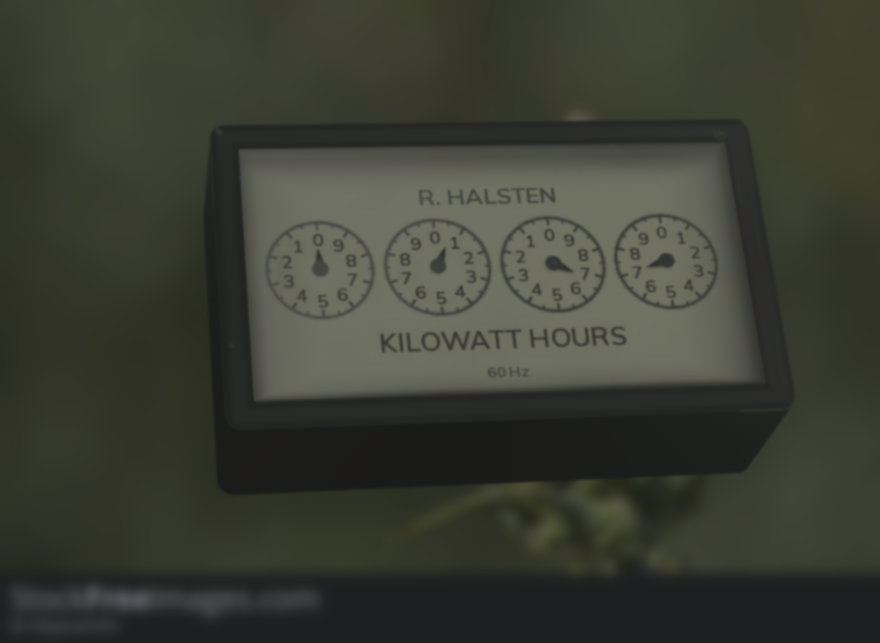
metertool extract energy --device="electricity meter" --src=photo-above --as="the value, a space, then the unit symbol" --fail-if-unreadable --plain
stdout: 67 kWh
